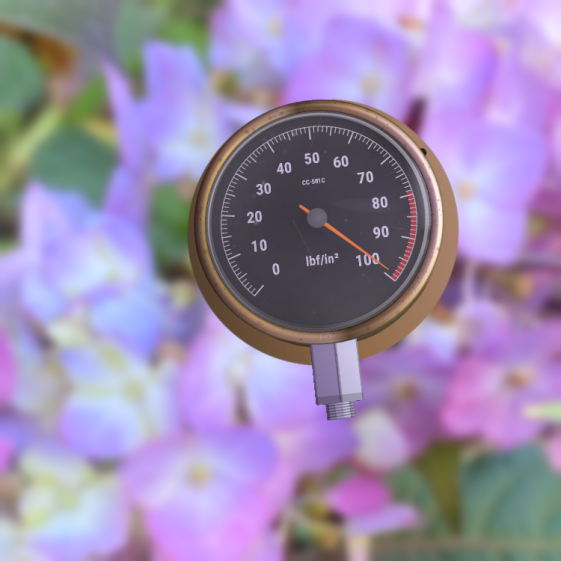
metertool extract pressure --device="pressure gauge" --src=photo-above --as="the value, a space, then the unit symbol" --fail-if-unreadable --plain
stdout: 99 psi
